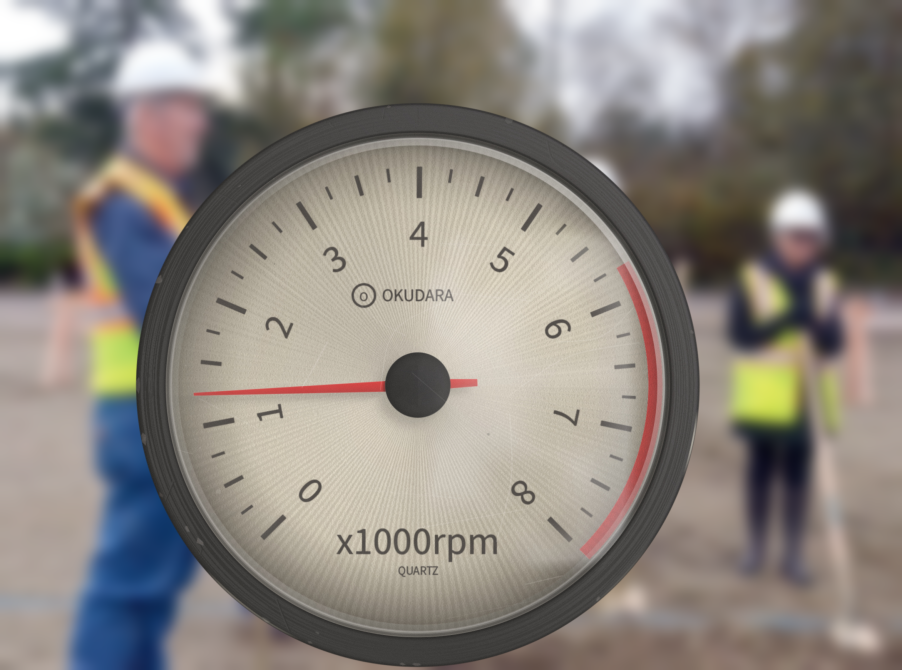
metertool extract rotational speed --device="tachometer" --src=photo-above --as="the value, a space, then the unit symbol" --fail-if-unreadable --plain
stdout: 1250 rpm
